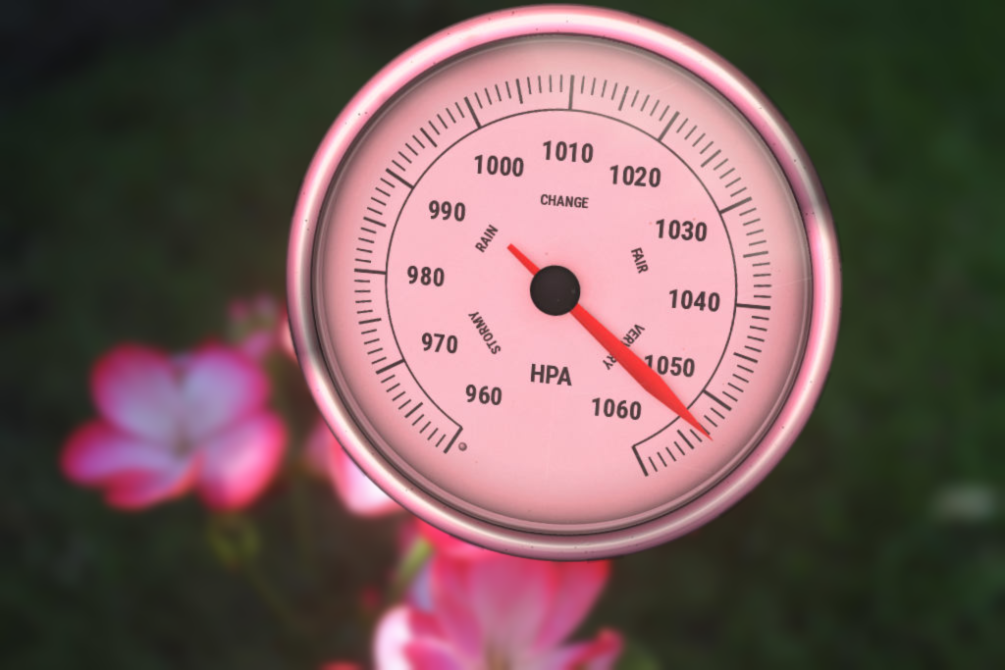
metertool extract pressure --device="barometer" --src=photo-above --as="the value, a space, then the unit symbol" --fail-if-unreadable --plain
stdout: 1053 hPa
